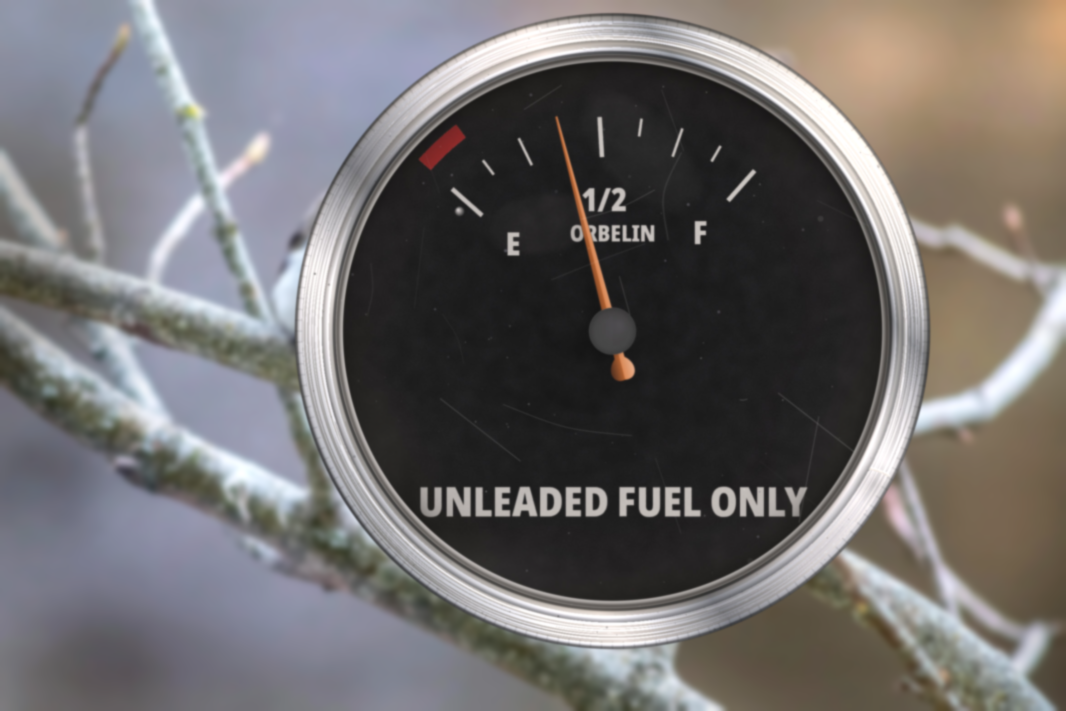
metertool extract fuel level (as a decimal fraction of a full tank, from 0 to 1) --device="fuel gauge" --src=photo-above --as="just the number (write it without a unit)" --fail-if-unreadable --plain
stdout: 0.375
